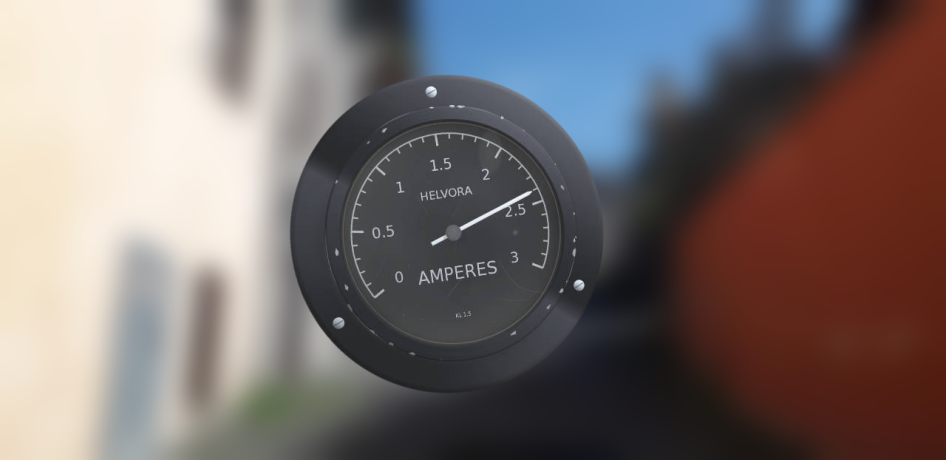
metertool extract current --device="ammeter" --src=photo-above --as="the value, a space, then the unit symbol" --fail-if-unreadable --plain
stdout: 2.4 A
